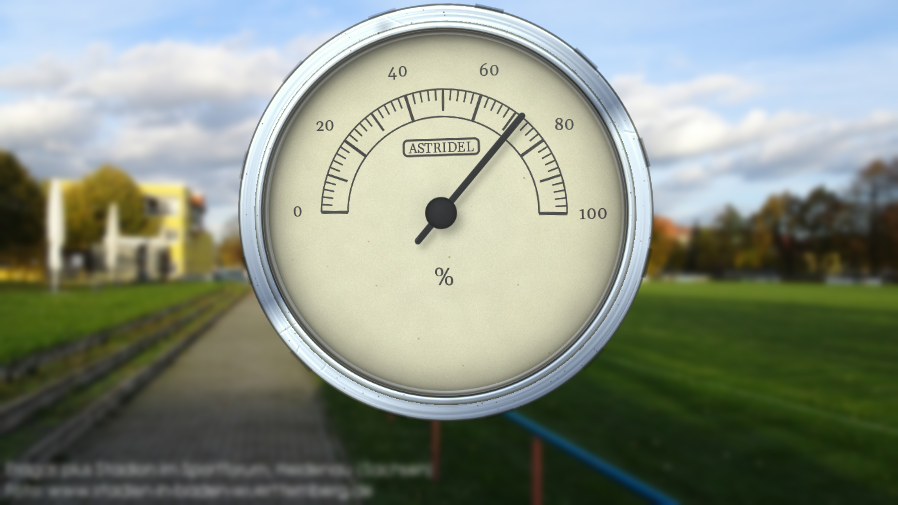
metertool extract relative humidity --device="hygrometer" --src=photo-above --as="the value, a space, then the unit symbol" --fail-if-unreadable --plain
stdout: 72 %
